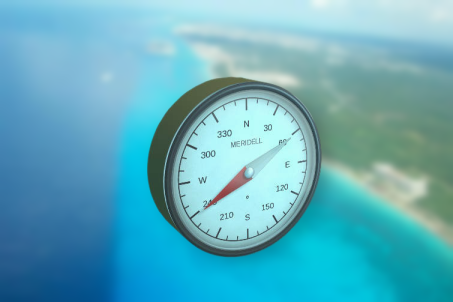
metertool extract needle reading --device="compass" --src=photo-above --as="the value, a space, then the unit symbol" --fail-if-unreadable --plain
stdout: 240 °
